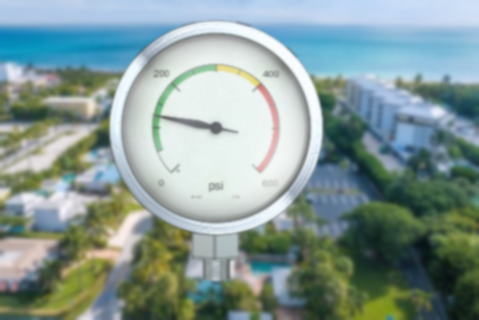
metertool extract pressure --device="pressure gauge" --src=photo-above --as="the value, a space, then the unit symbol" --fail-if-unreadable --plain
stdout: 125 psi
